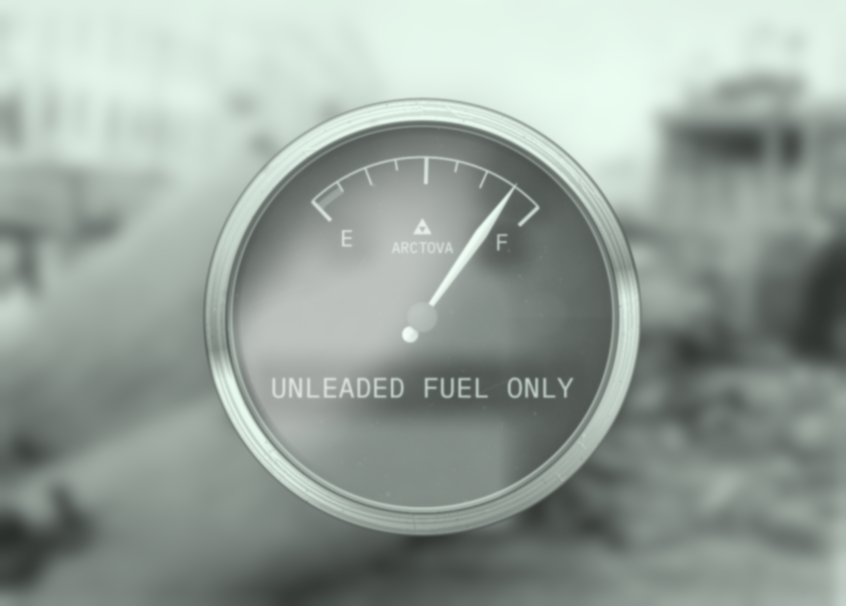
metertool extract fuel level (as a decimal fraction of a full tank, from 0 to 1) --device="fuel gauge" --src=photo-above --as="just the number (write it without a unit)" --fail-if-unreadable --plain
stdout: 0.875
